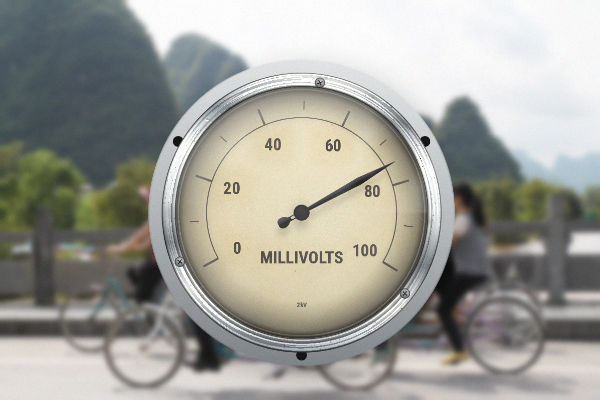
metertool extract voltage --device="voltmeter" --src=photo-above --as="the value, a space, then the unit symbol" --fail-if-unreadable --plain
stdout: 75 mV
